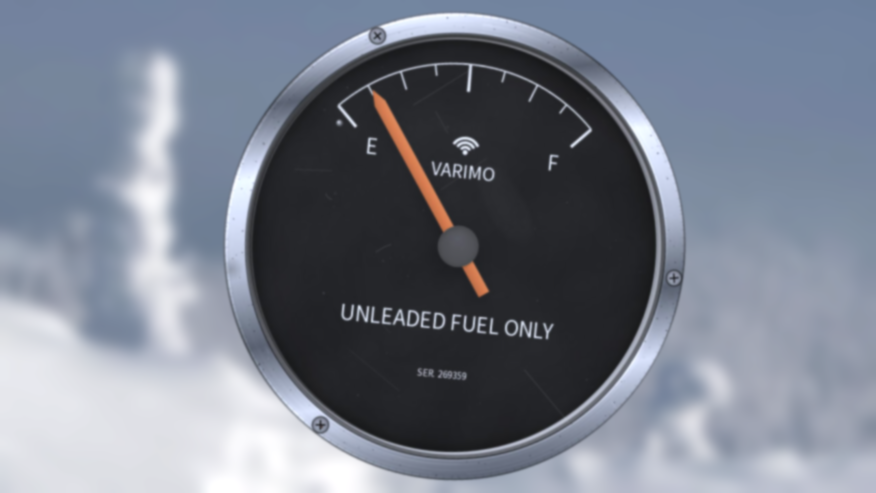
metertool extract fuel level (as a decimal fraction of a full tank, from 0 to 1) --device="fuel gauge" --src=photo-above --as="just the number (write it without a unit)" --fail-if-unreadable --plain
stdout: 0.125
